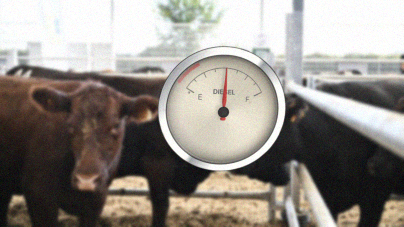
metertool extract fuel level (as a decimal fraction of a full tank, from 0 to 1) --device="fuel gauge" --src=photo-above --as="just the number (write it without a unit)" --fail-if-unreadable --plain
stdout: 0.5
